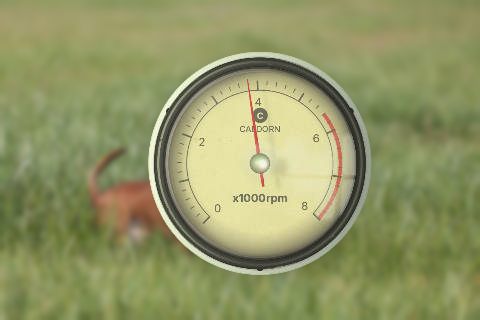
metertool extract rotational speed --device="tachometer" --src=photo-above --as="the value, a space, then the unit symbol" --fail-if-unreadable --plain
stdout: 3800 rpm
